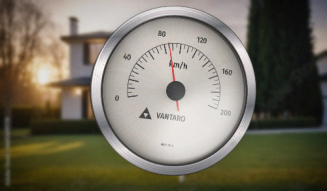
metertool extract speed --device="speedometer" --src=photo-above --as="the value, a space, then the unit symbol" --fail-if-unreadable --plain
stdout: 85 km/h
